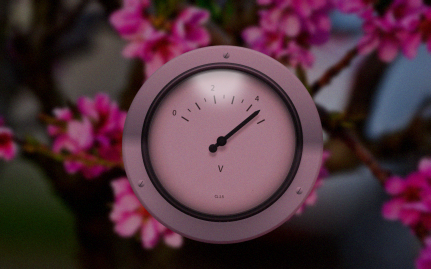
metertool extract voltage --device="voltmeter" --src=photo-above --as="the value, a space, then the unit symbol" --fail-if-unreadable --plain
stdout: 4.5 V
